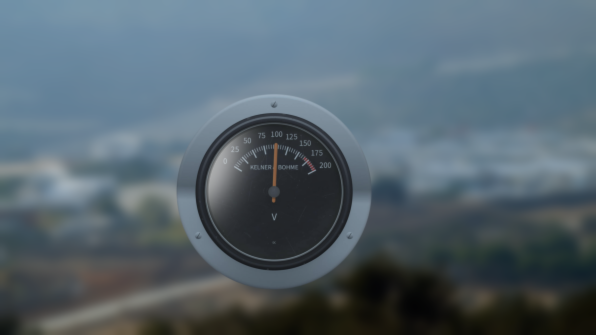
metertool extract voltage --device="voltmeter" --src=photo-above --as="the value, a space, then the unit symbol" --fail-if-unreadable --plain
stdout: 100 V
